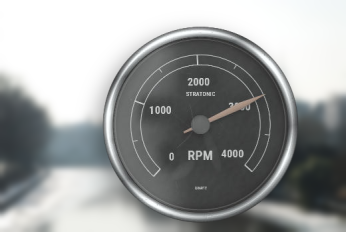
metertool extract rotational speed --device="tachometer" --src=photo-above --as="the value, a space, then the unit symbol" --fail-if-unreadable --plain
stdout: 3000 rpm
